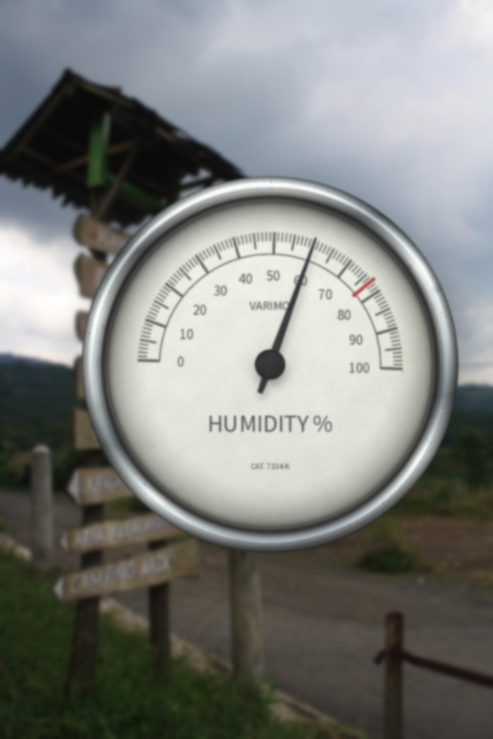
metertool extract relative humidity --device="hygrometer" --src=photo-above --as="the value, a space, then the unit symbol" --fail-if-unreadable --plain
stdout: 60 %
